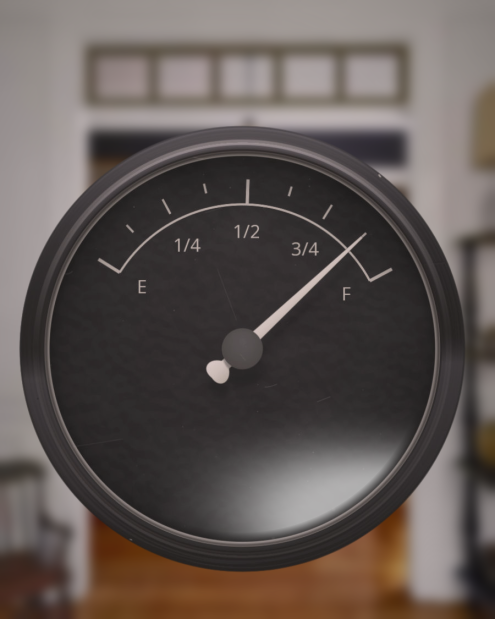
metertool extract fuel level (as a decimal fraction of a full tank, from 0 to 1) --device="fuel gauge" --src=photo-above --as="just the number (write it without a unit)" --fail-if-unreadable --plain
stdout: 0.875
